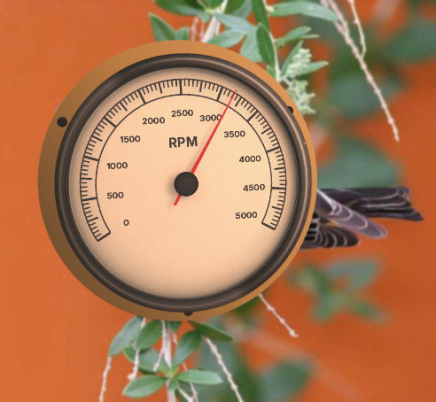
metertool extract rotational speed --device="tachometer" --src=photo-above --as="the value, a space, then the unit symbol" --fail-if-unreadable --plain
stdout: 3150 rpm
